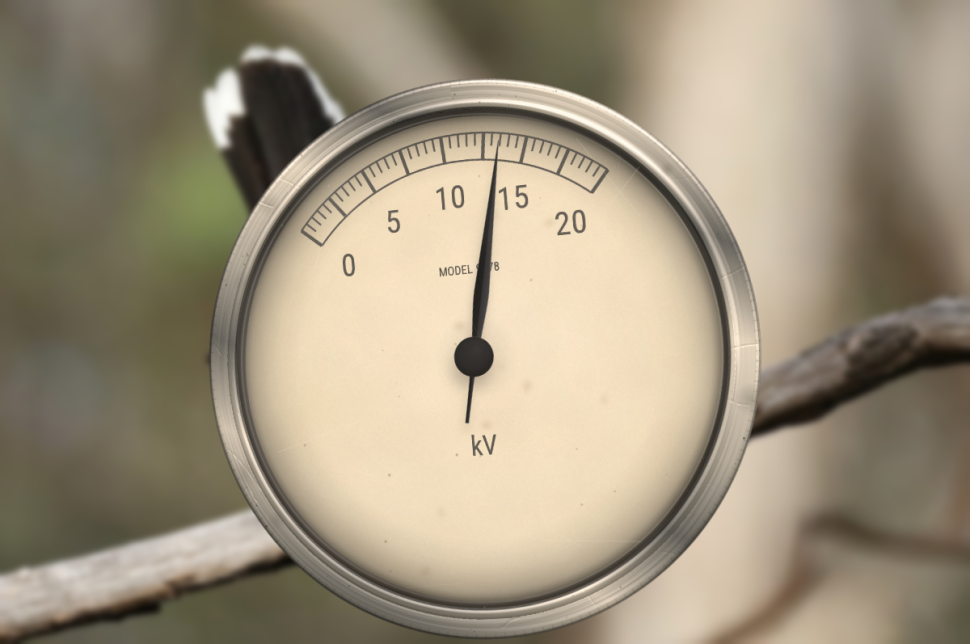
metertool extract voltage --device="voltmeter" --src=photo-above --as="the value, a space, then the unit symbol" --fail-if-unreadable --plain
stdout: 13.5 kV
